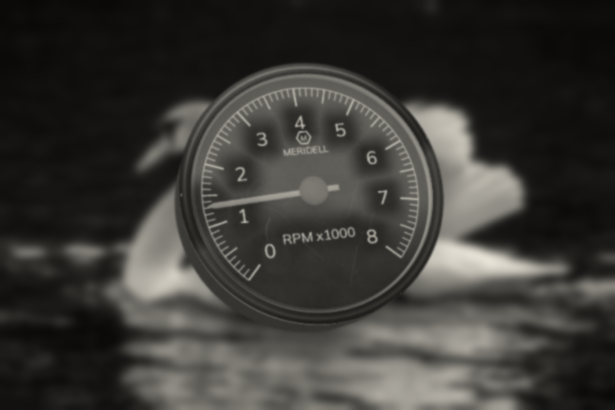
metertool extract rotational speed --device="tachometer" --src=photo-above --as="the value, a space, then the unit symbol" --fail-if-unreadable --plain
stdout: 1300 rpm
